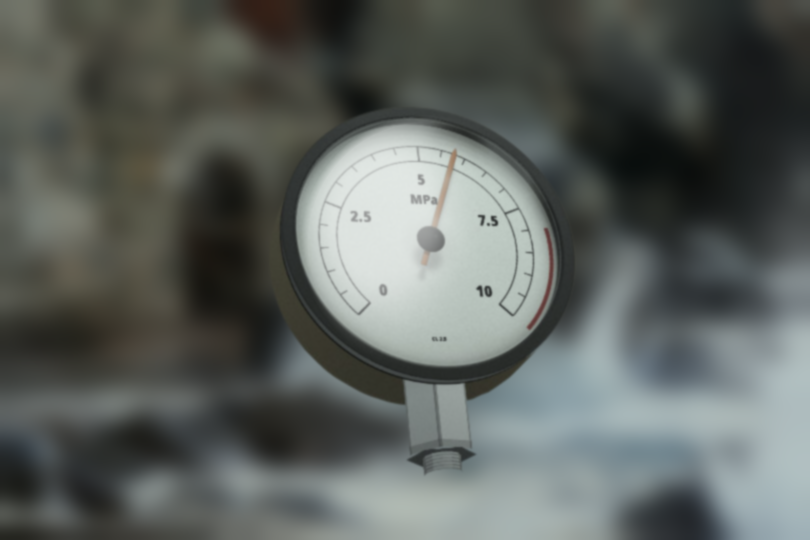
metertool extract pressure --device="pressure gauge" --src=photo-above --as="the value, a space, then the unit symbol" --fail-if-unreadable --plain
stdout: 5.75 MPa
